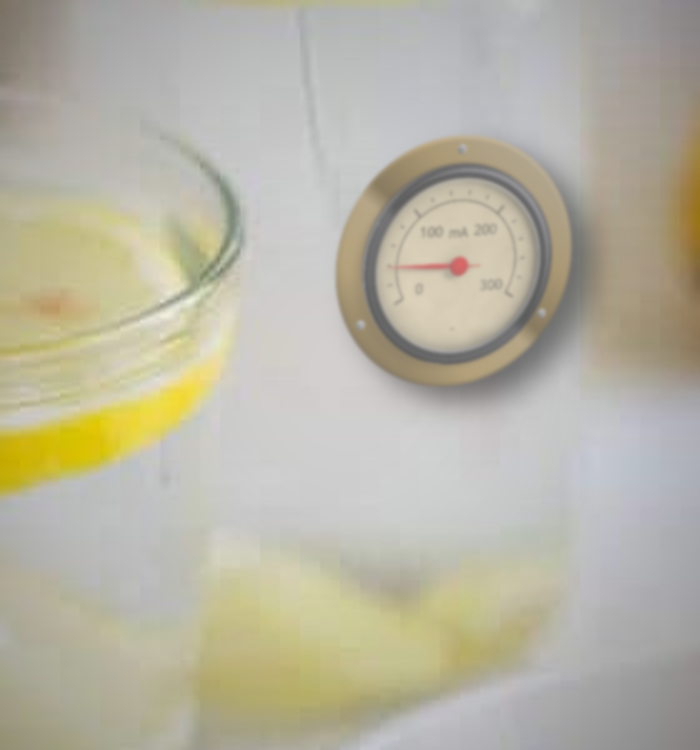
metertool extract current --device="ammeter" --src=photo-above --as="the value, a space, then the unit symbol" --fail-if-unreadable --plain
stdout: 40 mA
